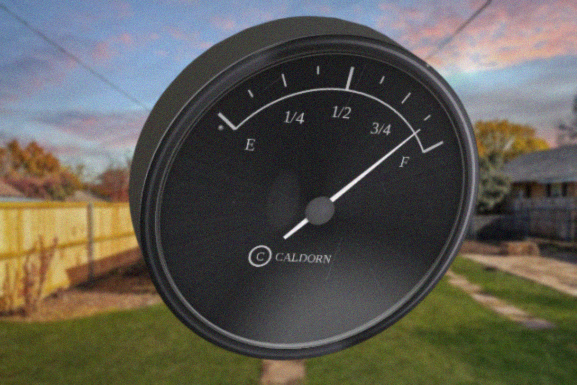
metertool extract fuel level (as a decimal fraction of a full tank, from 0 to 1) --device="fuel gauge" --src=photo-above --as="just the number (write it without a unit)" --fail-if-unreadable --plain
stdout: 0.875
